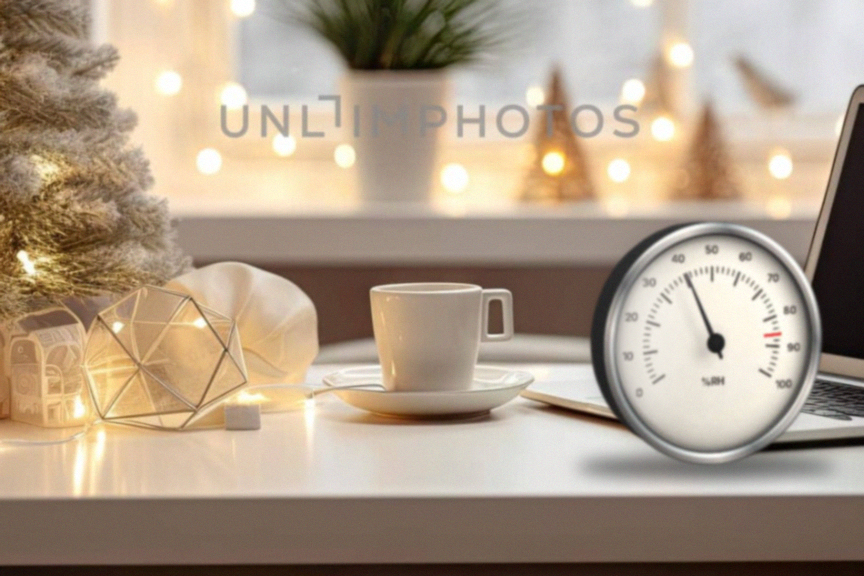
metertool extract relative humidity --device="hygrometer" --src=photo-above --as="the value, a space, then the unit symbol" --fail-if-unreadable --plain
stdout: 40 %
